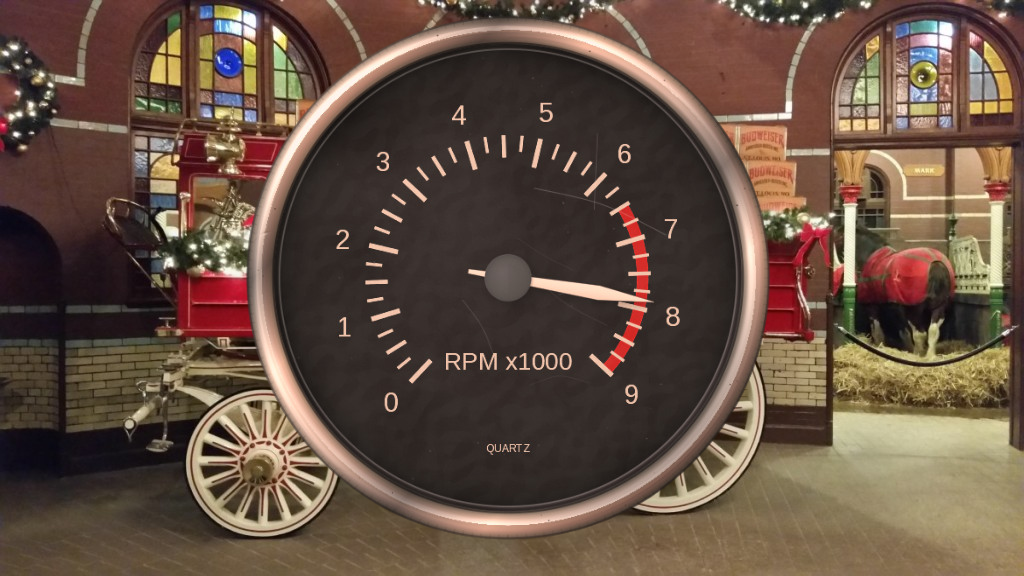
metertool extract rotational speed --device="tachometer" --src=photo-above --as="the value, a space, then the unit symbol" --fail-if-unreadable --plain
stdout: 7875 rpm
